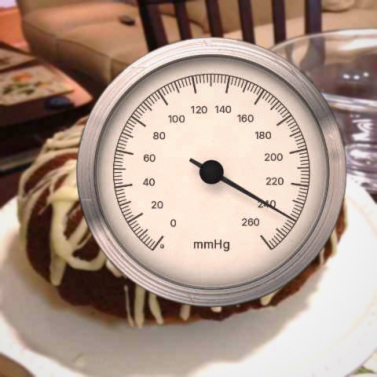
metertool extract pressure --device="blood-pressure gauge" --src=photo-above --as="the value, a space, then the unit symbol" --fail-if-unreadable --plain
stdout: 240 mmHg
